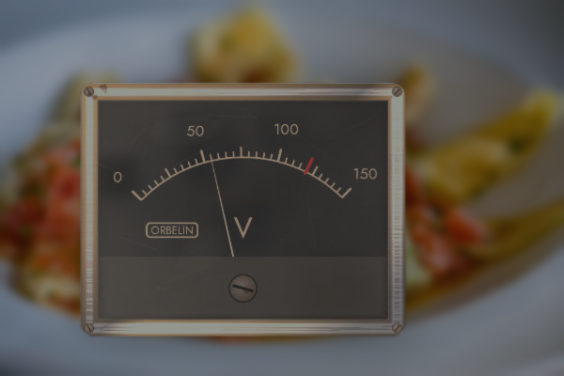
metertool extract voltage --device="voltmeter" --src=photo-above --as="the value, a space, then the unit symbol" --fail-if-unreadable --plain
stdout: 55 V
